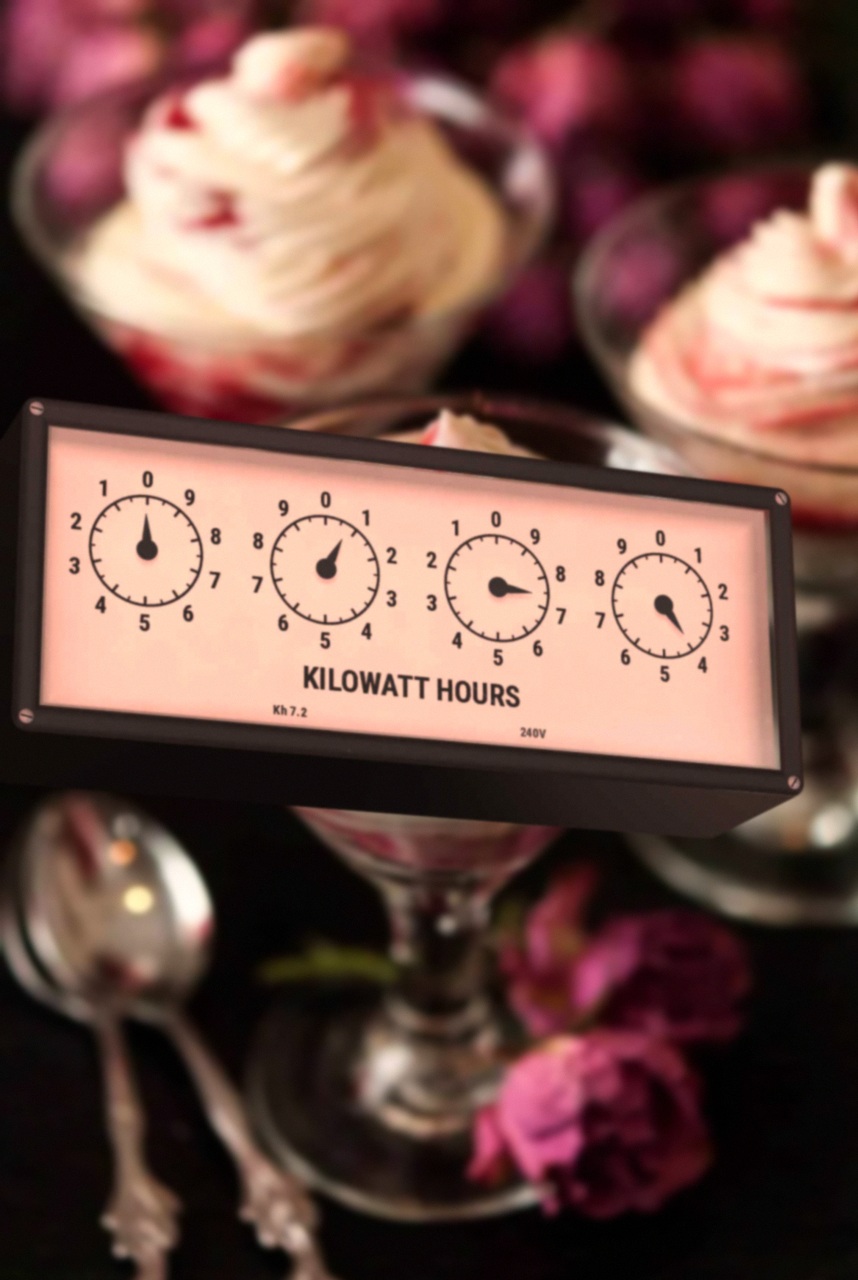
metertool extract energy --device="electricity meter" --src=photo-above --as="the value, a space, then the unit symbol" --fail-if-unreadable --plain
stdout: 74 kWh
